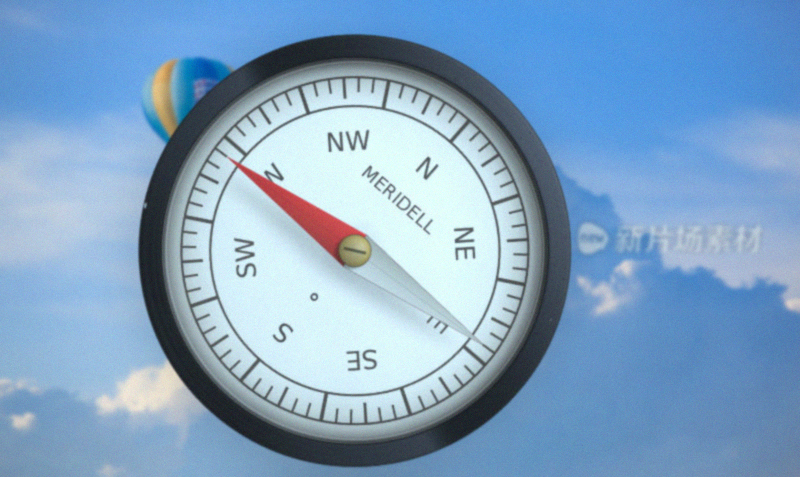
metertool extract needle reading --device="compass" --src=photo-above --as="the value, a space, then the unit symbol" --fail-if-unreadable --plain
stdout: 265 °
